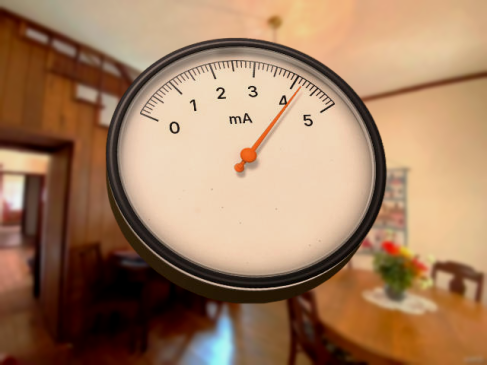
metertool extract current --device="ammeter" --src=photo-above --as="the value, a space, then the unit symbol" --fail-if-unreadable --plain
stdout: 4.2 mA
